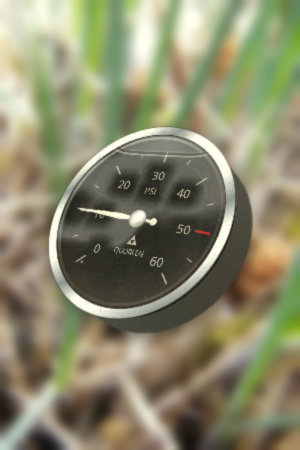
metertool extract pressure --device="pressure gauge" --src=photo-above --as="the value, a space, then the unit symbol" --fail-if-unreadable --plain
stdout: 10 psi
